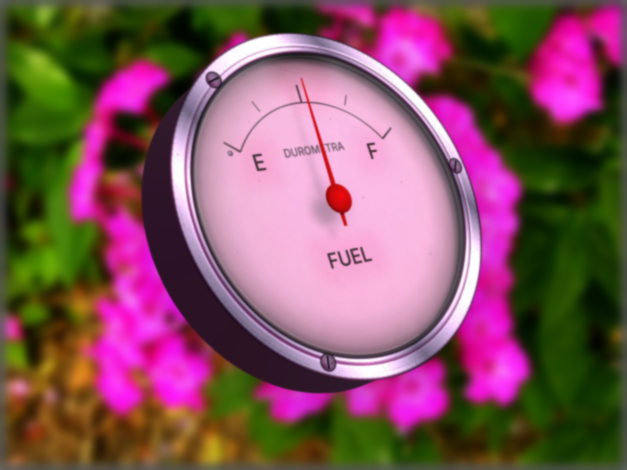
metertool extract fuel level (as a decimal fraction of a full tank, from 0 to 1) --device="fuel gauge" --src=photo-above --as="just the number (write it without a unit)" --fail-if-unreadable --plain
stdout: 0.5
